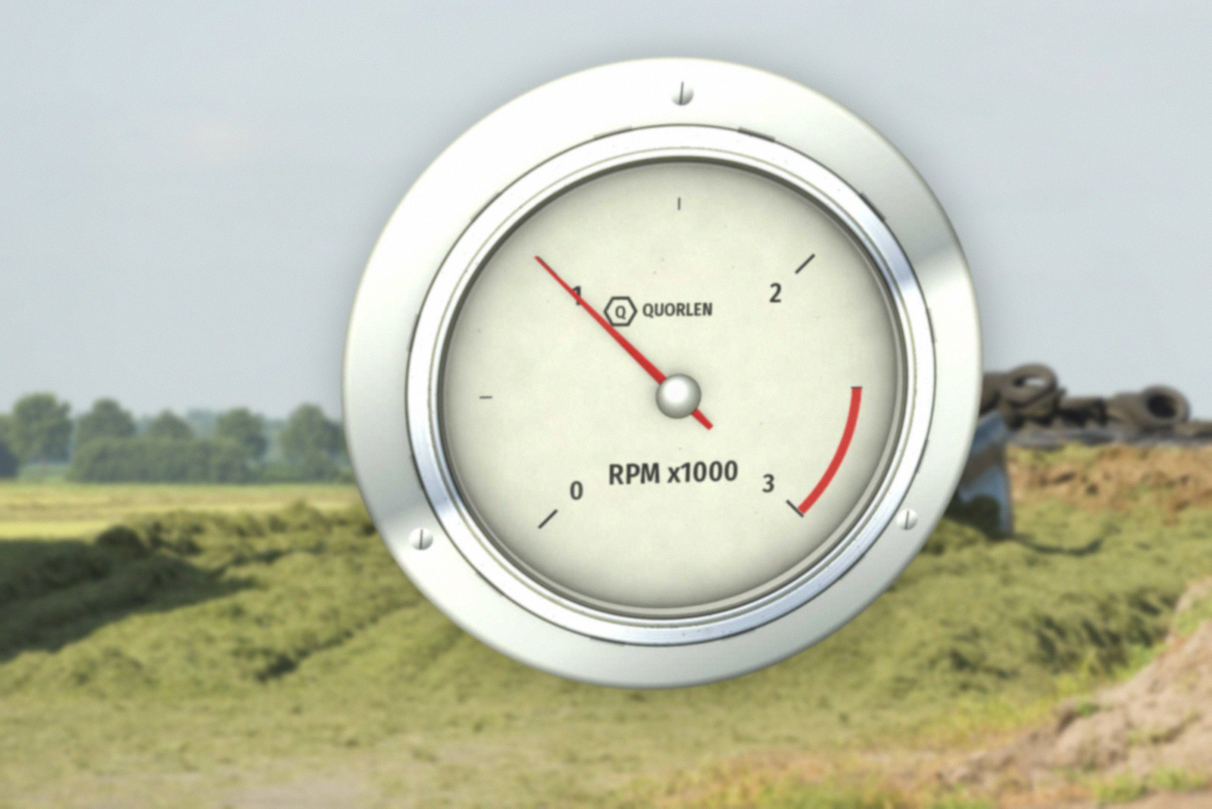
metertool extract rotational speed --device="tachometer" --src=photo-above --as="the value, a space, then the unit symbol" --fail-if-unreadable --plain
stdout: 1000 rpm
